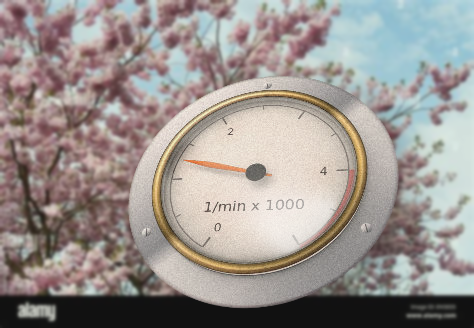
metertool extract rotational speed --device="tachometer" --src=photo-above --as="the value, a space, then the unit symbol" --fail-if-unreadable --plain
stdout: 1250 rpm
